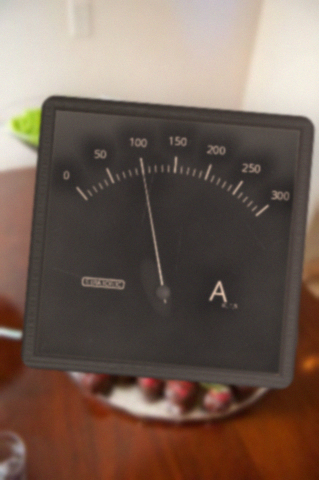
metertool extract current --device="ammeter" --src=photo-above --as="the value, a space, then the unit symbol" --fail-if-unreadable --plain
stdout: 100 A
